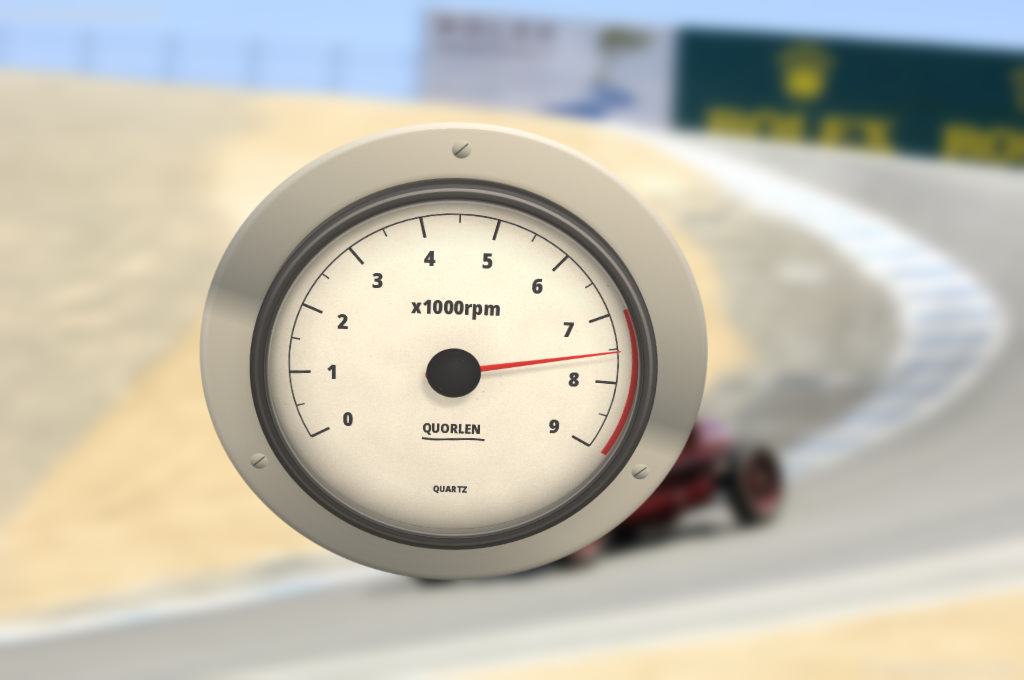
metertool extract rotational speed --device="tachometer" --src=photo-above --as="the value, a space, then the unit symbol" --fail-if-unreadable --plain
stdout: 7500 rpm
